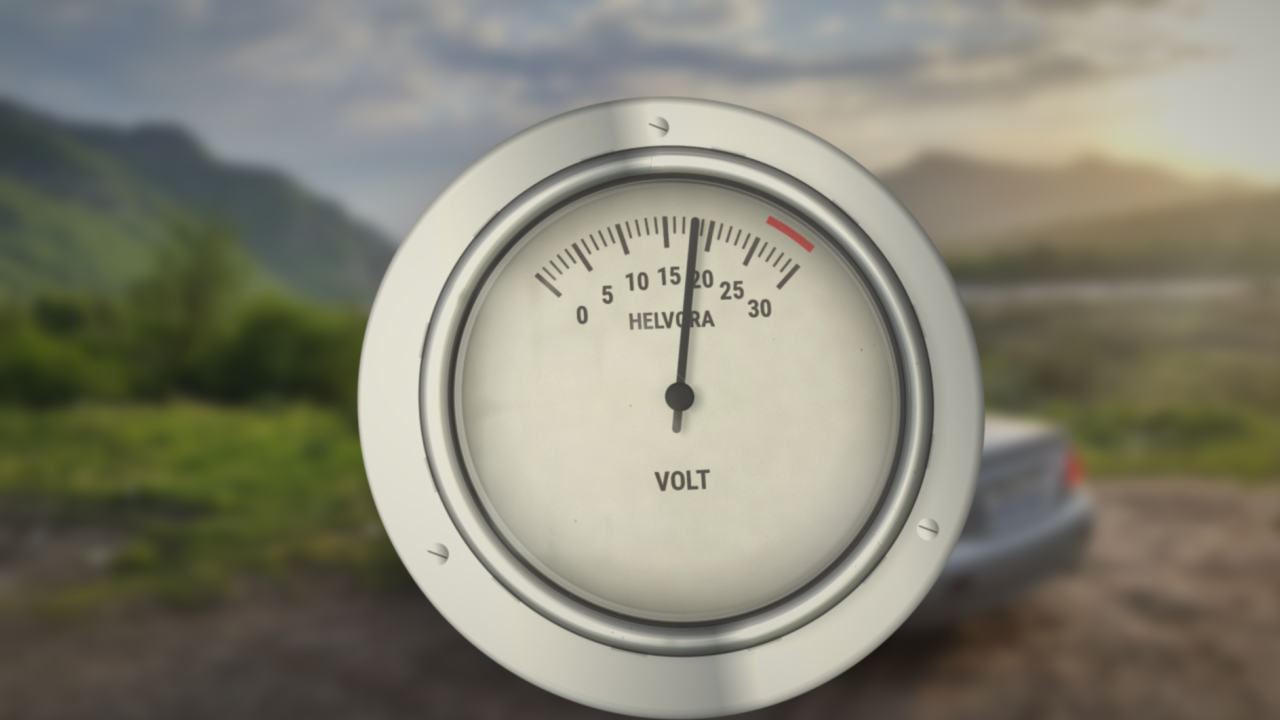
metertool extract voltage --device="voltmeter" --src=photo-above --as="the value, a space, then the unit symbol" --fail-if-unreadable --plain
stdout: 18 V
